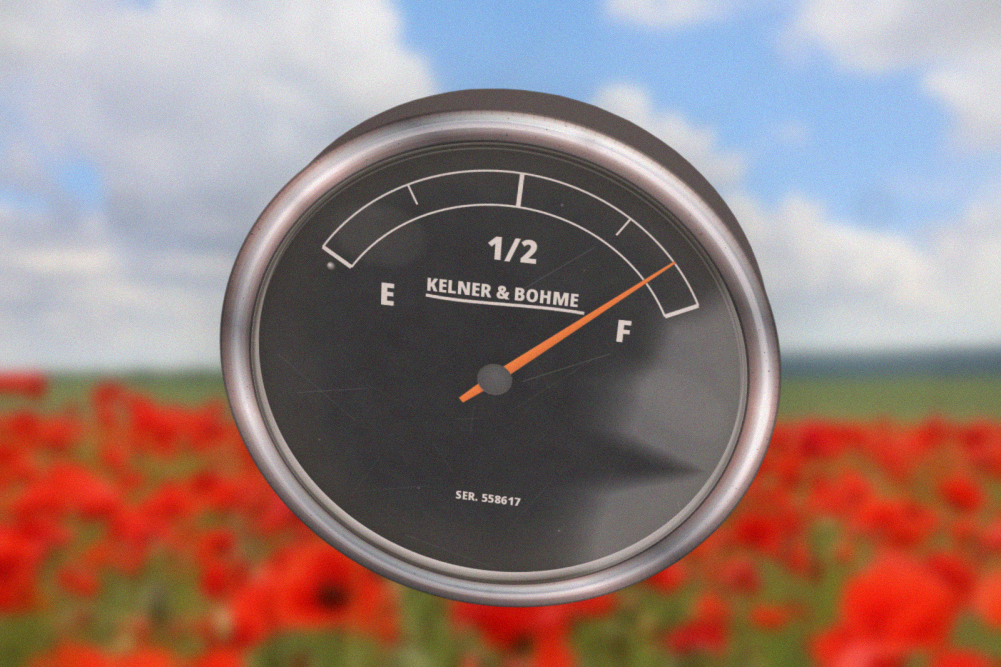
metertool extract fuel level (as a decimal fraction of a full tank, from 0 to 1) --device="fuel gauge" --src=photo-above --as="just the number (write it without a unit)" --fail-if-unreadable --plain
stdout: 0.875
